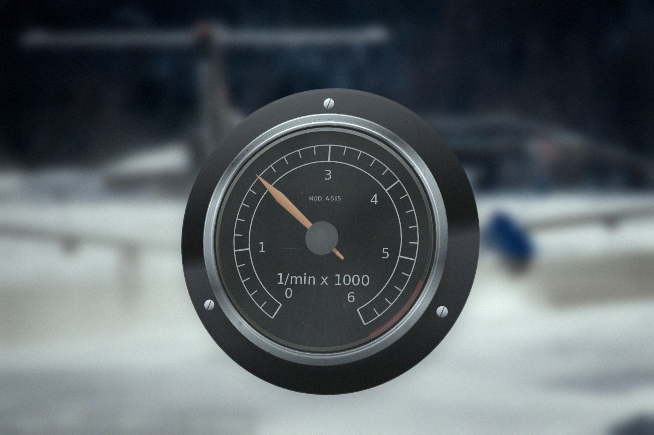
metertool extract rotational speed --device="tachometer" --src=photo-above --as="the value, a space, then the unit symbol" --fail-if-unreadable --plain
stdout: 2000 rpm
